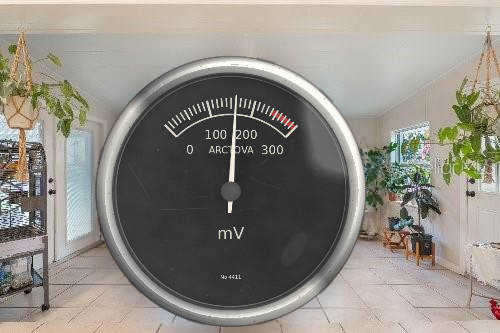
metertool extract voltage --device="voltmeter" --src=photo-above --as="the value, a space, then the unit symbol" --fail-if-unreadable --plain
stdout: 160 mV
